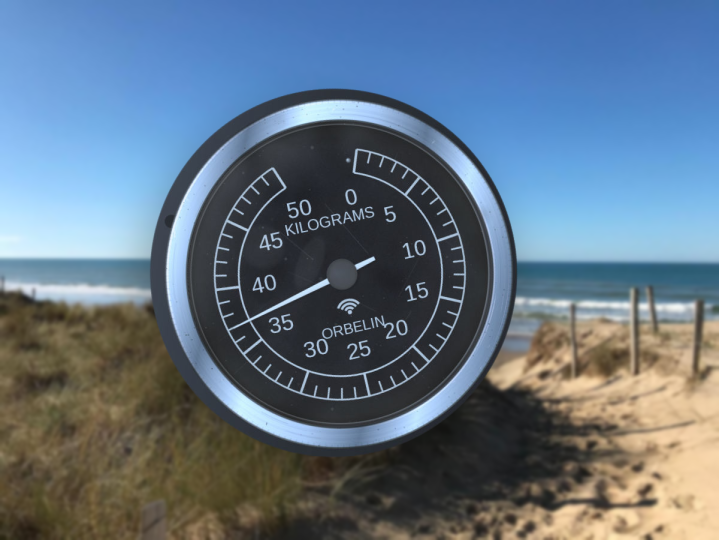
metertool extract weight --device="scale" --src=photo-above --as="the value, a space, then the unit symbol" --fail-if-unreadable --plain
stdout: 37 kg
